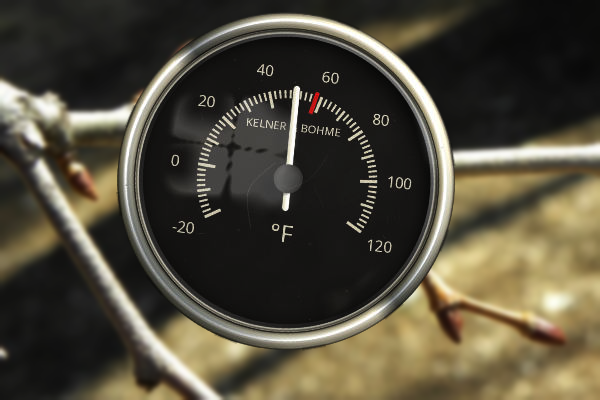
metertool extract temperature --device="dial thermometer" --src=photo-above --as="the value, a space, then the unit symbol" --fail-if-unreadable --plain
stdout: 50 °F
